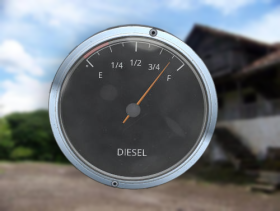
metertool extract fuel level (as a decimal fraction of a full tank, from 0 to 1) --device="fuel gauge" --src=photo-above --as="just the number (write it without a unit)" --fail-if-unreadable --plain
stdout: 0.875
